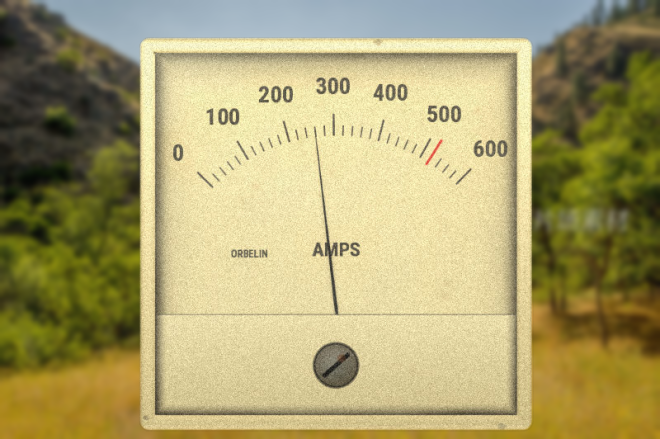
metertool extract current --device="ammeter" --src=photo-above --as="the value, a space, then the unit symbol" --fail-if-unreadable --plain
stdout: 260 A
